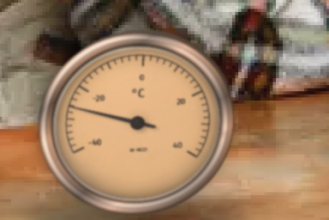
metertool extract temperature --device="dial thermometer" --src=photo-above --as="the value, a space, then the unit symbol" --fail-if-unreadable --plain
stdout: -26 °C
